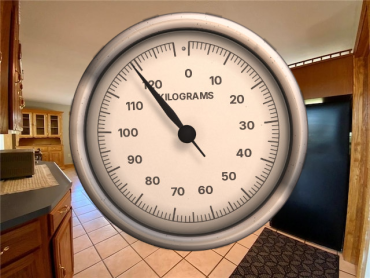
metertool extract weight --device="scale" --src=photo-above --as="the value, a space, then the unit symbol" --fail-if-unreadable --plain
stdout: 119 kg
